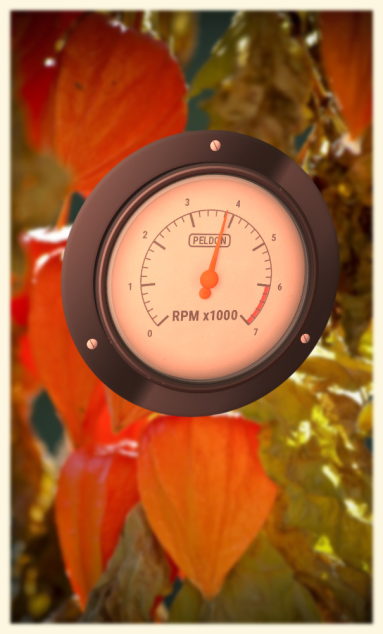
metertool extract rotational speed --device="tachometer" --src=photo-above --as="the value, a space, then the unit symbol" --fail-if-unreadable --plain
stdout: 3800 rpm
